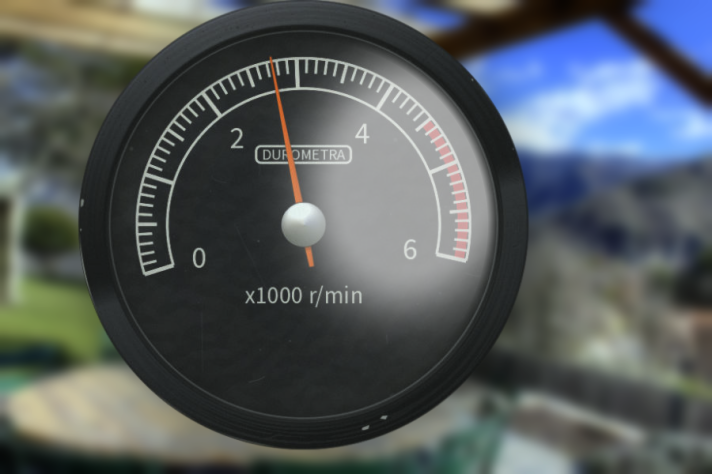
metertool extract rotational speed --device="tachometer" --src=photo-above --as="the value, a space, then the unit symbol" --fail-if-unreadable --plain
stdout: 2750 rpm
